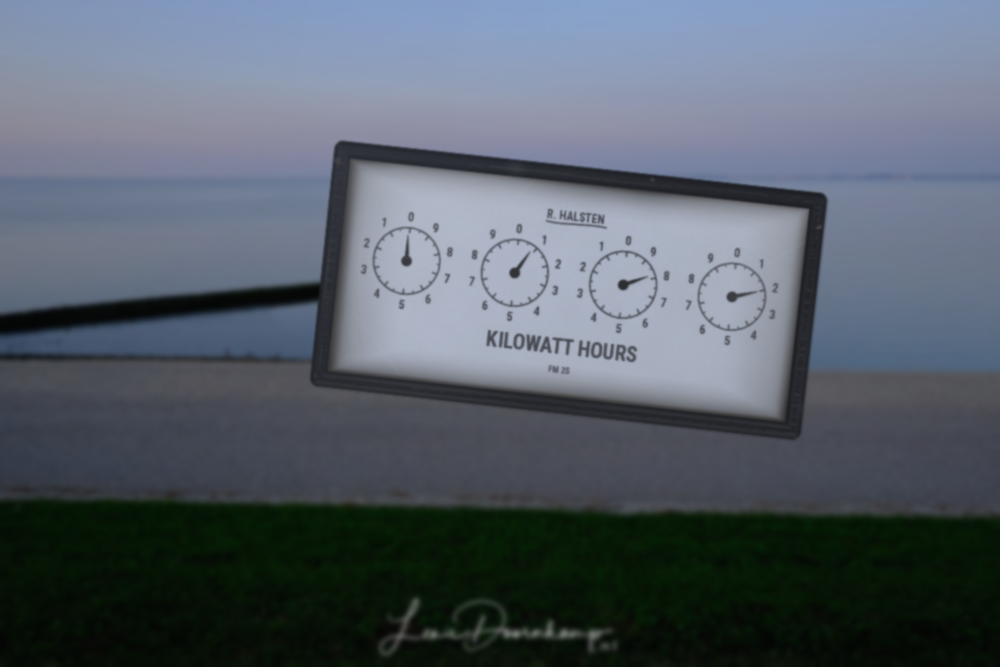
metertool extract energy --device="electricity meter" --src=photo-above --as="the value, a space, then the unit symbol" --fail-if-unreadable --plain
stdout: 82 kWh
